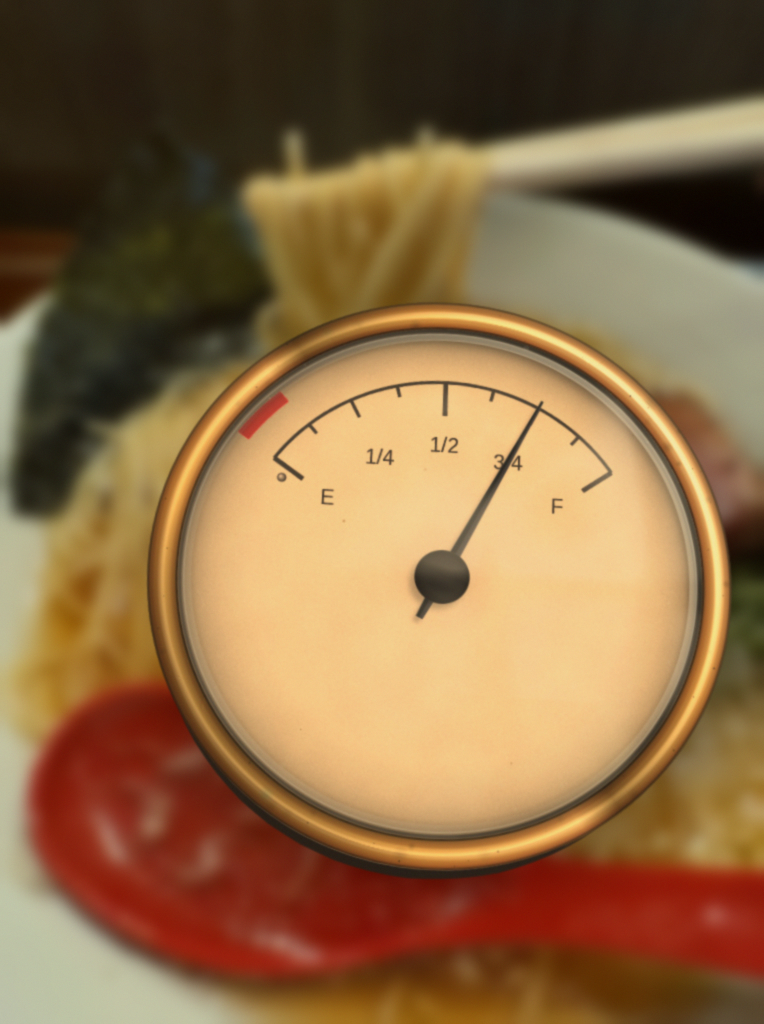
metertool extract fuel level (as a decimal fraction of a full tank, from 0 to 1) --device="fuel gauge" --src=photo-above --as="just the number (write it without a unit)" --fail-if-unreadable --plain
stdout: 0.75
